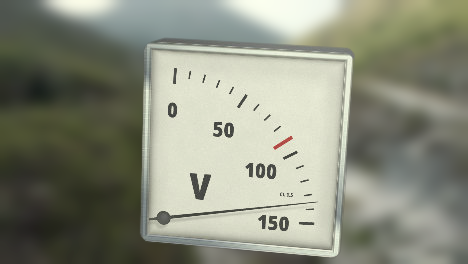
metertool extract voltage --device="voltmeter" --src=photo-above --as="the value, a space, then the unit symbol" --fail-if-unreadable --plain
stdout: 135 V
